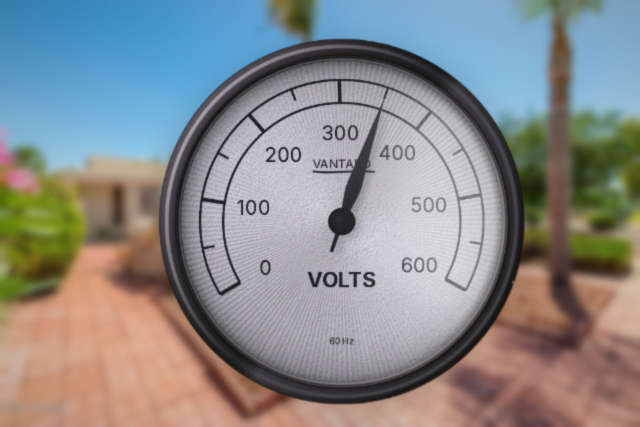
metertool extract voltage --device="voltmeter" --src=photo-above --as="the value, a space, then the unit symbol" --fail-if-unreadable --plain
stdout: 350 V
